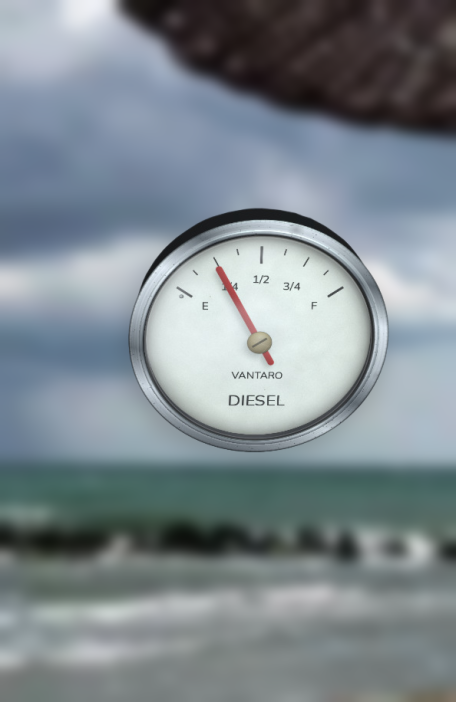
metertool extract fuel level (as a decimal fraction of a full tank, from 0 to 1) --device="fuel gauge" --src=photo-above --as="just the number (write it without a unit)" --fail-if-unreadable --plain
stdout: 0.25
